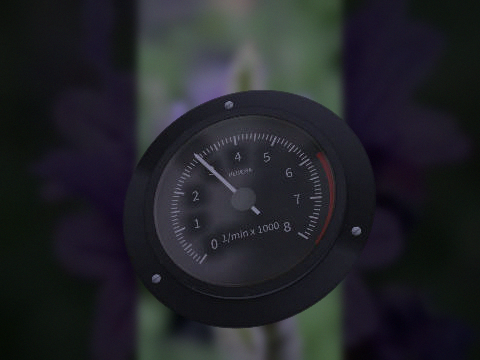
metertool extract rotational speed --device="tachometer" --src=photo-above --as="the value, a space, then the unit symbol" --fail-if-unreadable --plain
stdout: 3000 rpm
